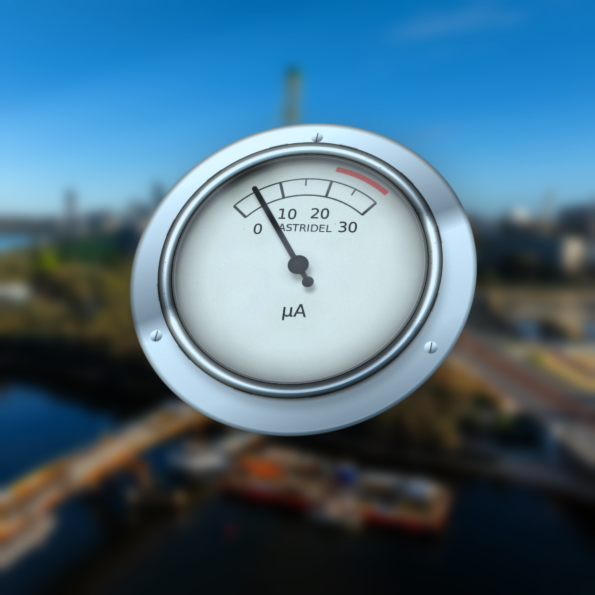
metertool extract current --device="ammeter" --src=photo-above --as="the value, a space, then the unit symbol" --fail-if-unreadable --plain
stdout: 5 µA
